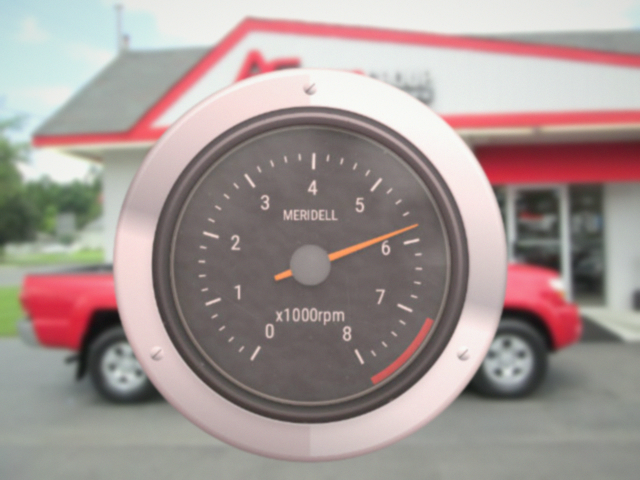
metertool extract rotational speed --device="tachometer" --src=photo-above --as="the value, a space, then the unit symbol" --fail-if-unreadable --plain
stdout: 5800 rpm
